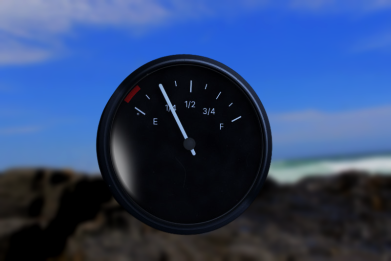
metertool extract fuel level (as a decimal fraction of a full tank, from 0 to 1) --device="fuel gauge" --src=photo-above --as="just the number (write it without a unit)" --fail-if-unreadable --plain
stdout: 0.25
